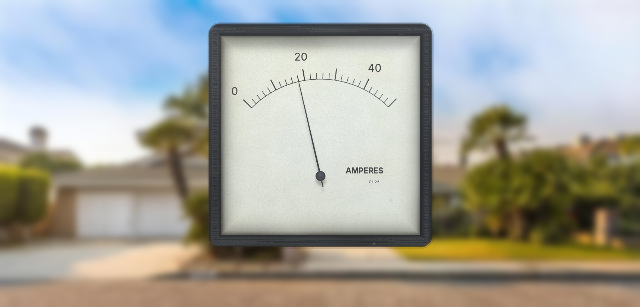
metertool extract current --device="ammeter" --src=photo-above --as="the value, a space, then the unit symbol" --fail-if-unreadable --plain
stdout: 18 A
